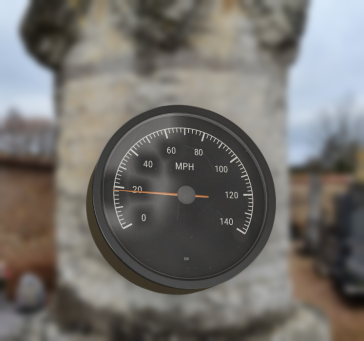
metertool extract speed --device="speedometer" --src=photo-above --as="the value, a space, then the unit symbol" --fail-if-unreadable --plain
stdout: 18 mph
